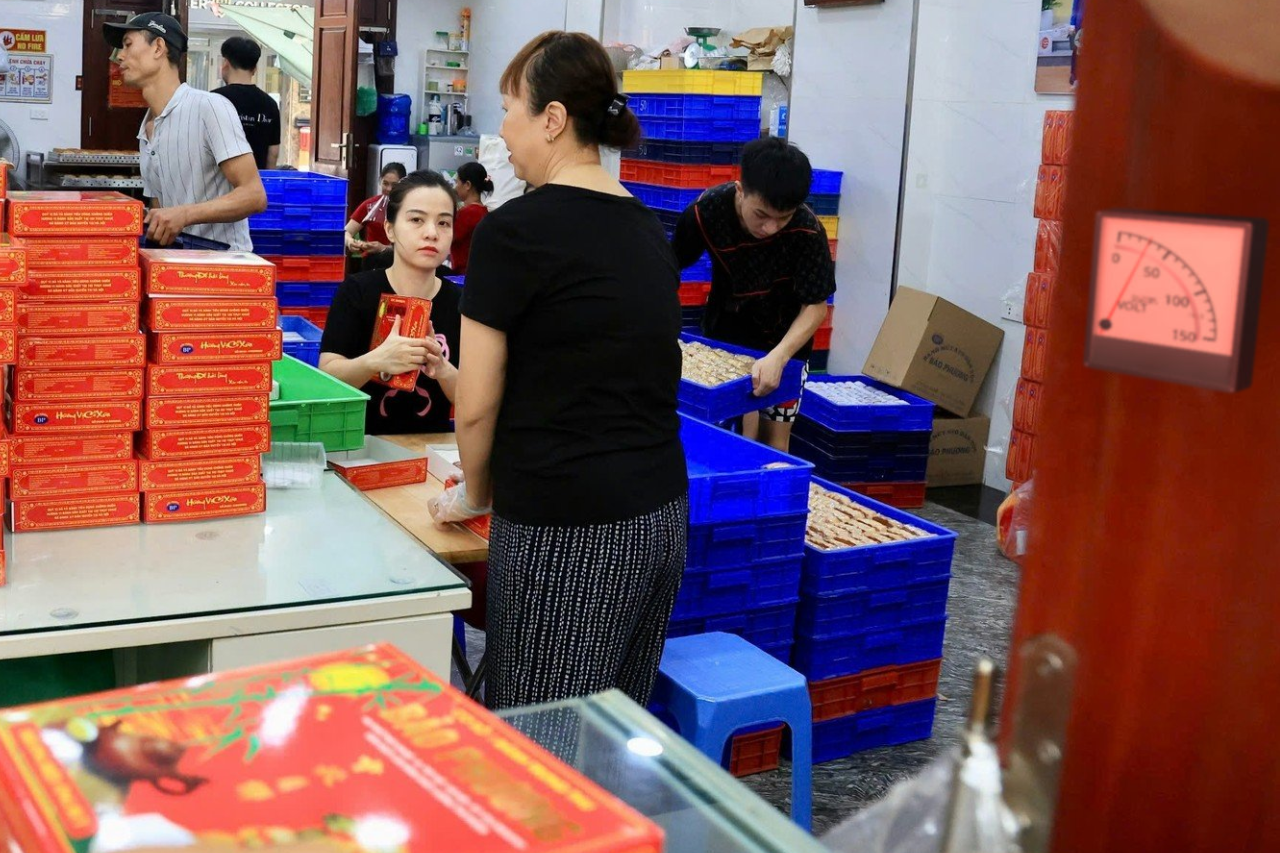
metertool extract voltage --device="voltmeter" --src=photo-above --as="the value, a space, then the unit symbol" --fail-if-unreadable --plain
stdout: 30 V
